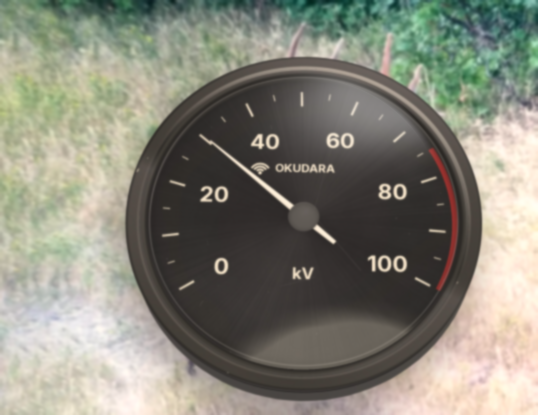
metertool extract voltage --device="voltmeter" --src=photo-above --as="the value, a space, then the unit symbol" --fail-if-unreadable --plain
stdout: 30 kV
